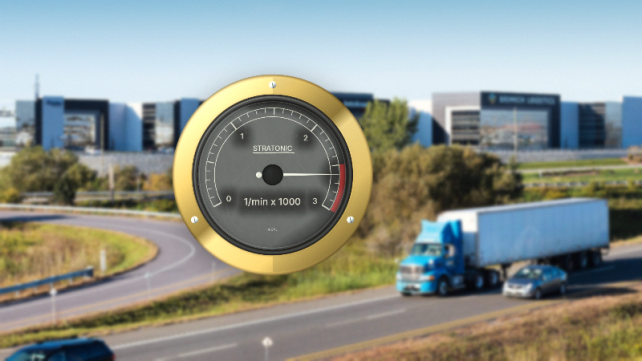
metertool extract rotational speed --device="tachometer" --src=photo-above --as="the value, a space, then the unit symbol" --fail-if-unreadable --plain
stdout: 2600 rpm
